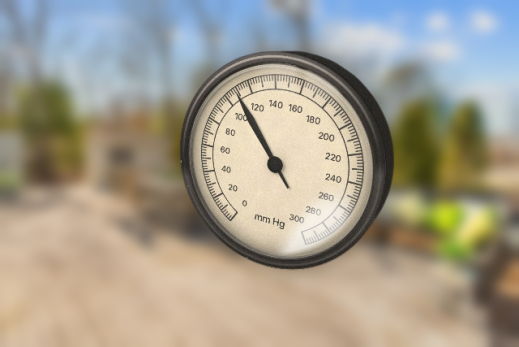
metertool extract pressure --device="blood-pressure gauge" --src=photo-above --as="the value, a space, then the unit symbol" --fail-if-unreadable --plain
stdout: 110 mmHg
